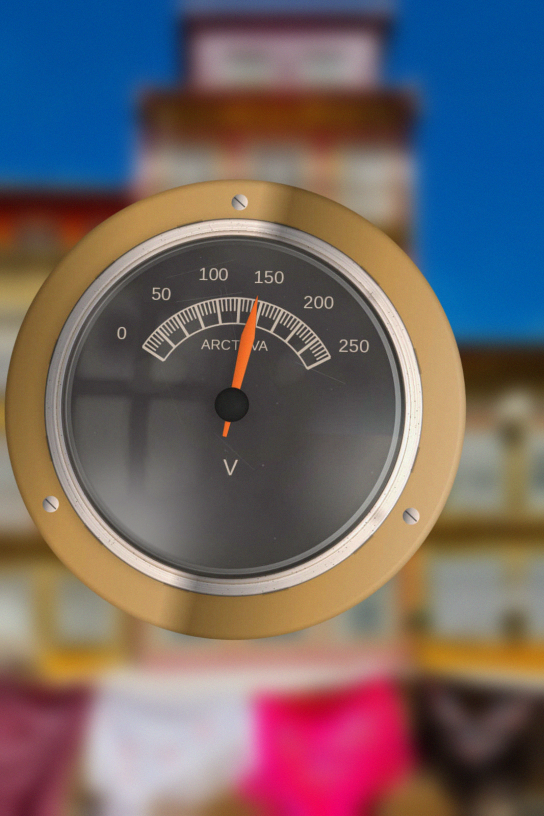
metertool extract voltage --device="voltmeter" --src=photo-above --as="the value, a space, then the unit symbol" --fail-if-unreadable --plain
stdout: 145 V
